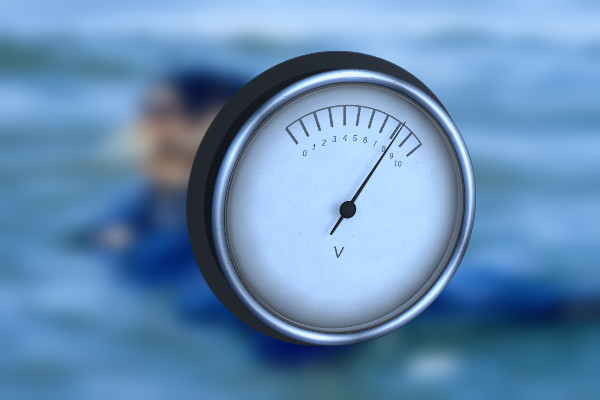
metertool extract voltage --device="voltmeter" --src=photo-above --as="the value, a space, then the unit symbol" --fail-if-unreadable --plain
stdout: 8 V
